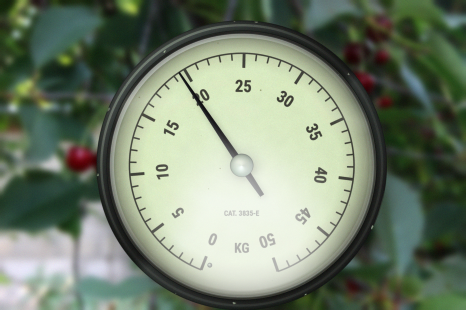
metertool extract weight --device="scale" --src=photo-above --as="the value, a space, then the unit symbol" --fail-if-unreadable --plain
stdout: 19.5 kg
